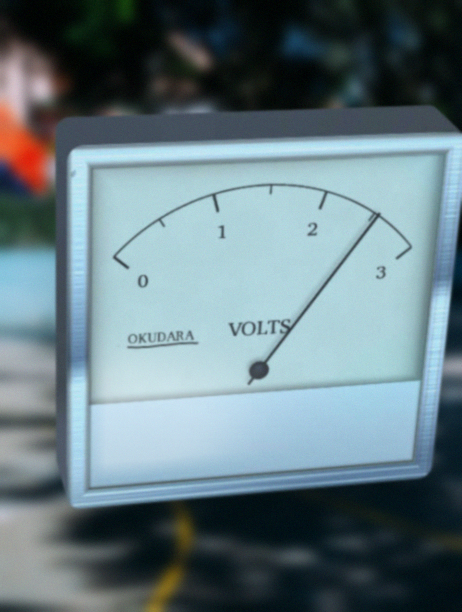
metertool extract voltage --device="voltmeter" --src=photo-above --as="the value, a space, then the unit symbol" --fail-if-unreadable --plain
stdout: 2.5 V
